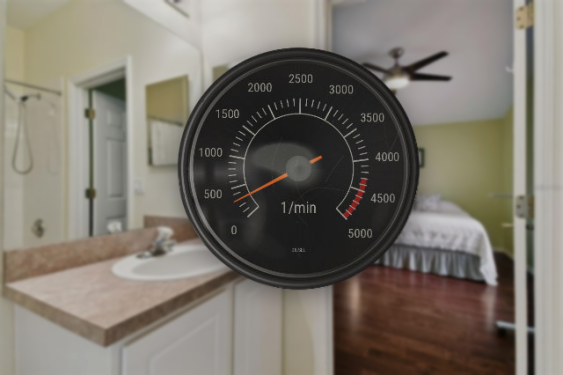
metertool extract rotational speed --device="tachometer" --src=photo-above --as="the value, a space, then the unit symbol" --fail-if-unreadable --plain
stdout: 300 rpm
